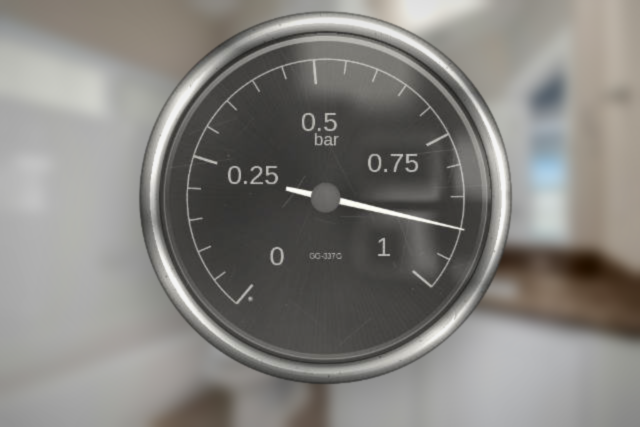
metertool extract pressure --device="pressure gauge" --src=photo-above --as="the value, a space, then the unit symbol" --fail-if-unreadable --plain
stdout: 0.9 bar
